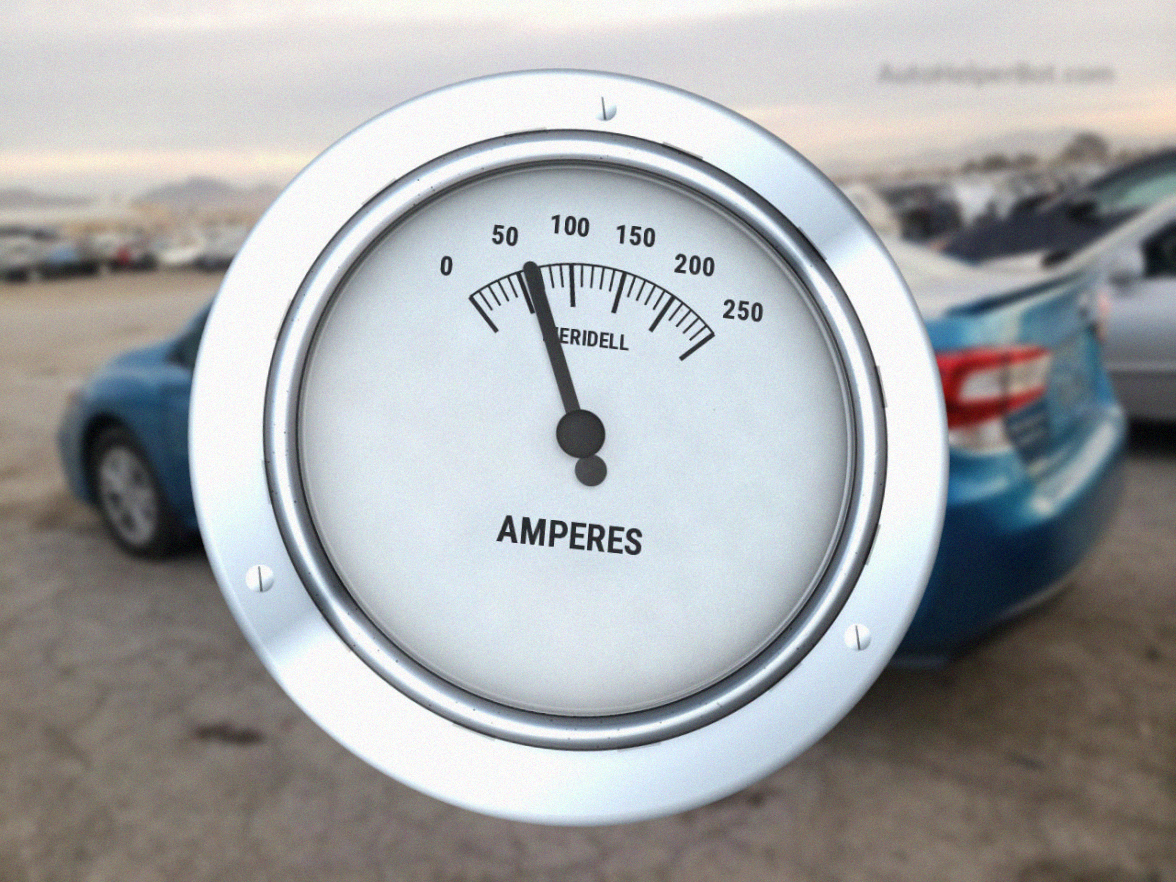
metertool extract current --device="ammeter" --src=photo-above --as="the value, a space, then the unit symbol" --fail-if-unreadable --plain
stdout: 60 A
